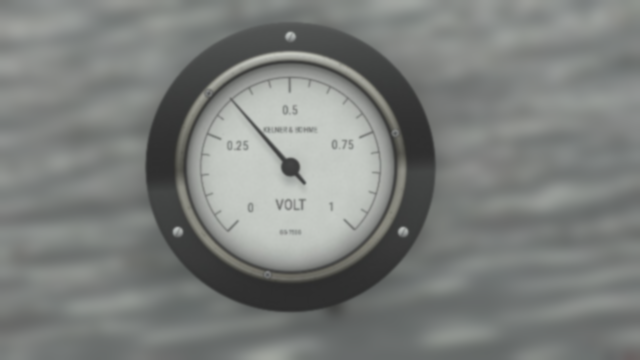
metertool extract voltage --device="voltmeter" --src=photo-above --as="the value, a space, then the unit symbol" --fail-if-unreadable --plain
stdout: 0.35 V
